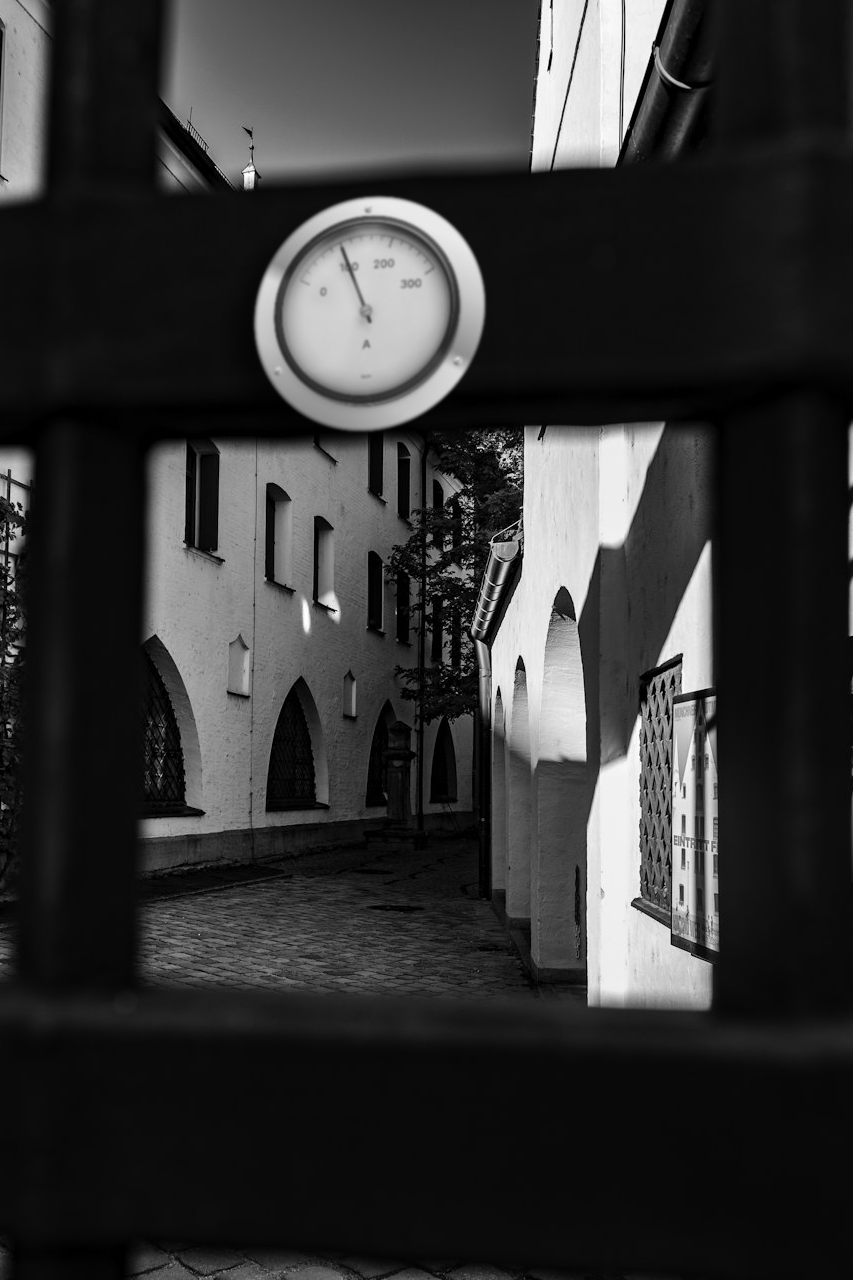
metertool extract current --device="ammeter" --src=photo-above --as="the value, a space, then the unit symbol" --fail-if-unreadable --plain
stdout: 100 A
